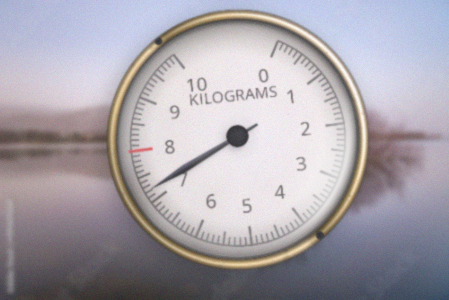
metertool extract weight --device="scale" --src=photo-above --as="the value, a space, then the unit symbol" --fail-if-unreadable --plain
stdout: 7.2 kg
